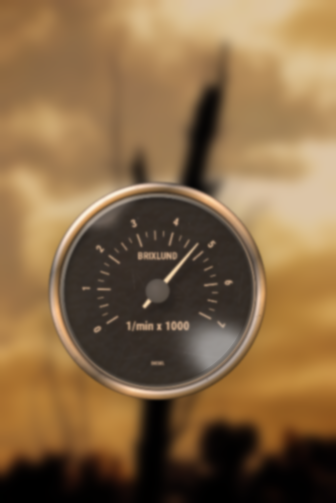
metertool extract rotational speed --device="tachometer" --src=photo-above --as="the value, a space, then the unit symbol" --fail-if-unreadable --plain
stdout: 4750 rpm
